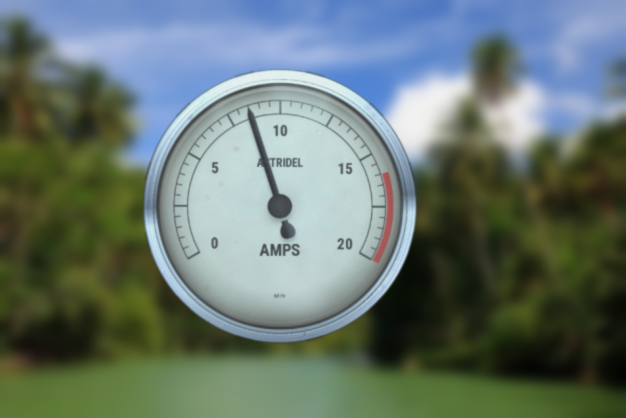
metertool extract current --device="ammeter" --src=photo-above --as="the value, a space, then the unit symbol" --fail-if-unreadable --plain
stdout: 8.5 A
